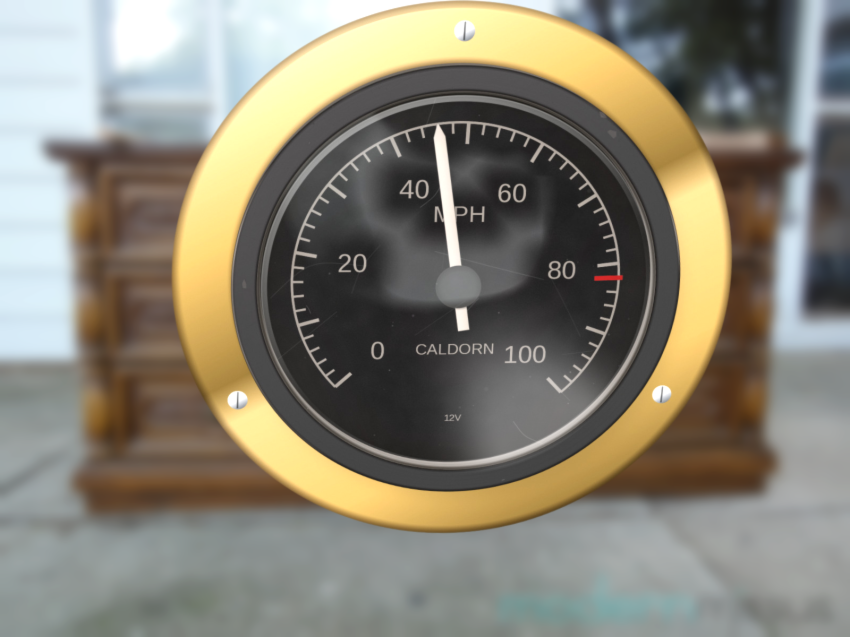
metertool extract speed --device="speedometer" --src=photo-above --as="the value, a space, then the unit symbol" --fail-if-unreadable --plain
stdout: 46 mph
